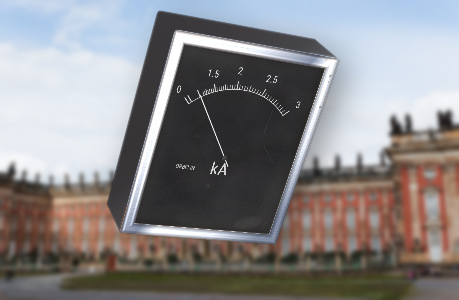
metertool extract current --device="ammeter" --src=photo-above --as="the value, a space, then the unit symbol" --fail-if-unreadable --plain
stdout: 1 kA
